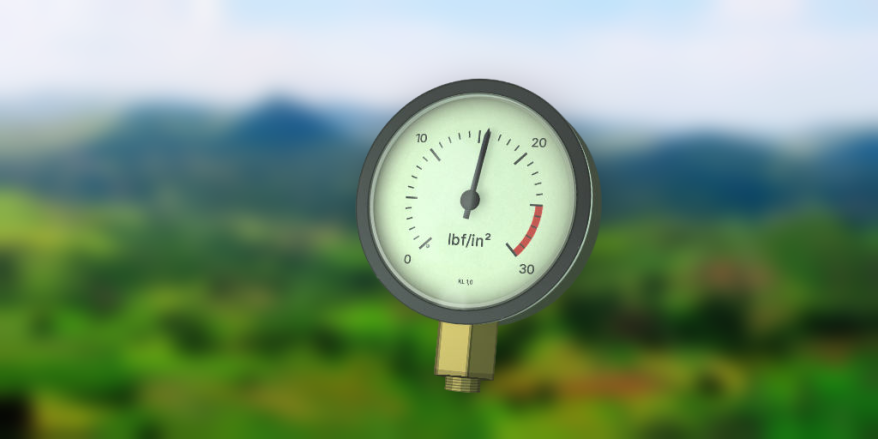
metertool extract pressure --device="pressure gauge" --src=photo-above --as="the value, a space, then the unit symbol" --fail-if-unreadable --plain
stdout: 16 psi
